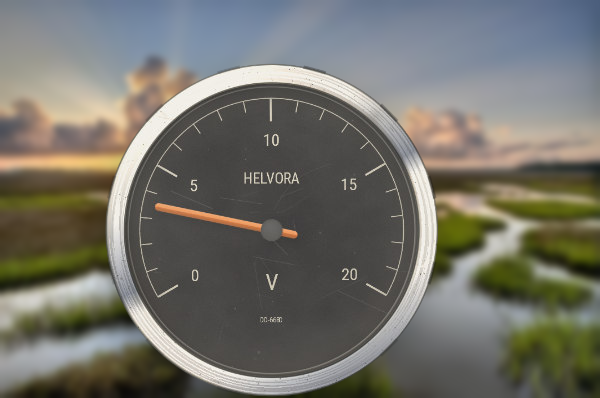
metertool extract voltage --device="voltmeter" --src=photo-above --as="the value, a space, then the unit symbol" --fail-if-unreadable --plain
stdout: 3.5 V
